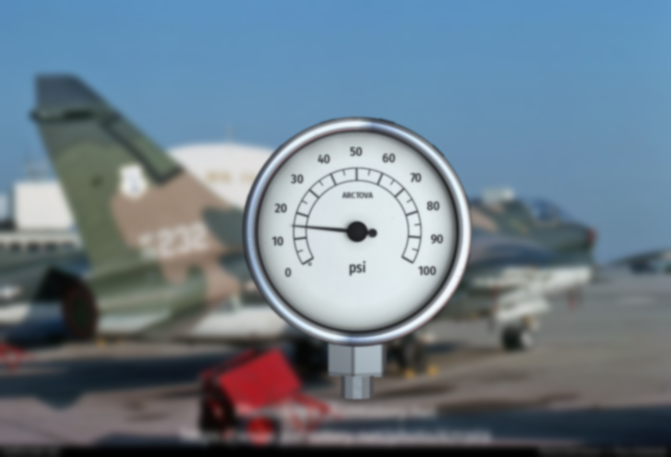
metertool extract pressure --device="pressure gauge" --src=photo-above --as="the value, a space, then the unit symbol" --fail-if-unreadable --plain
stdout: 15 psi
